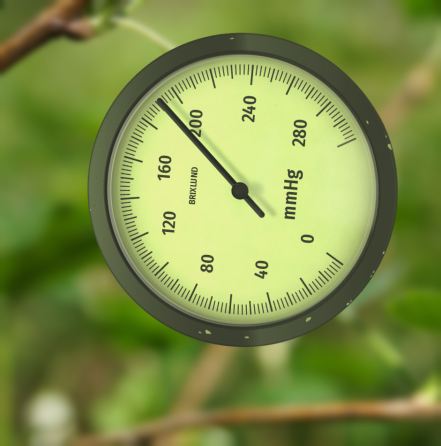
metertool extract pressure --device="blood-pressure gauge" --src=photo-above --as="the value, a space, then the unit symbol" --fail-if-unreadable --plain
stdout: 192 mmHg
